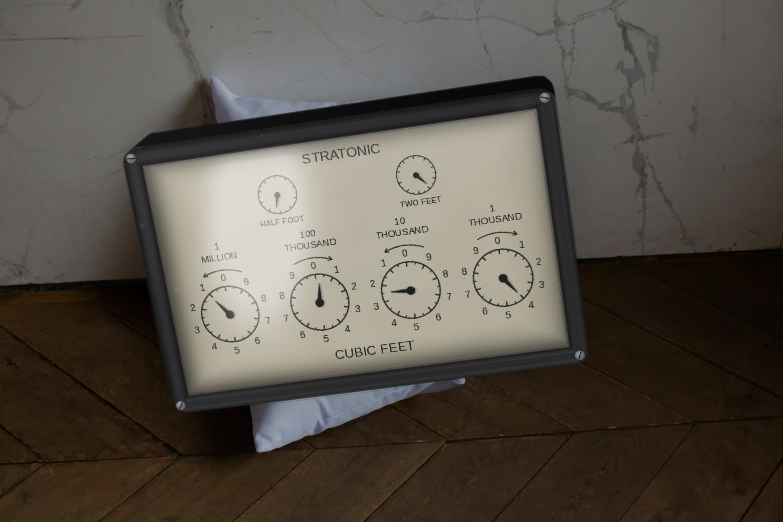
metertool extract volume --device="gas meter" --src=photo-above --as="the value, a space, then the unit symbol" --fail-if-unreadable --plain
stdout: 102400 ft³
